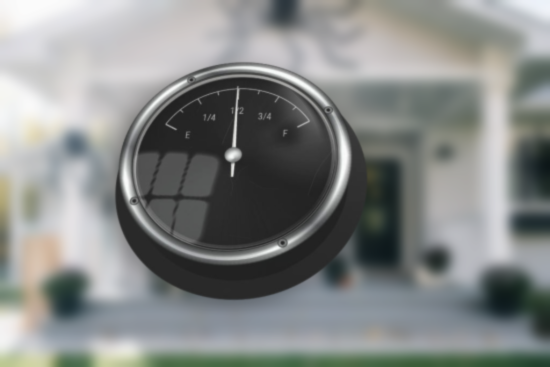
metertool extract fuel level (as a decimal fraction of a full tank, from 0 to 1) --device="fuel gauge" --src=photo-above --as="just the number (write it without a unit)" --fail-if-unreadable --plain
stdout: 0.5
